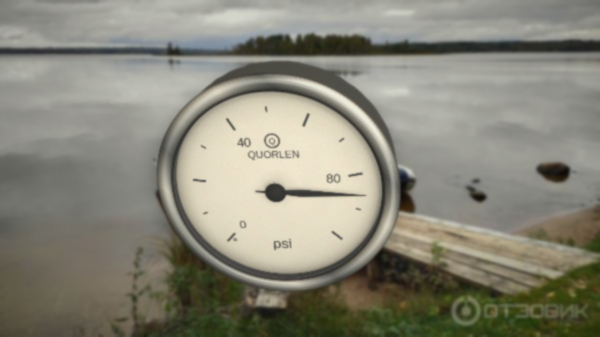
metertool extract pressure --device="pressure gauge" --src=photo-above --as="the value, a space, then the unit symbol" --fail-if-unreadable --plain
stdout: 85 psi
